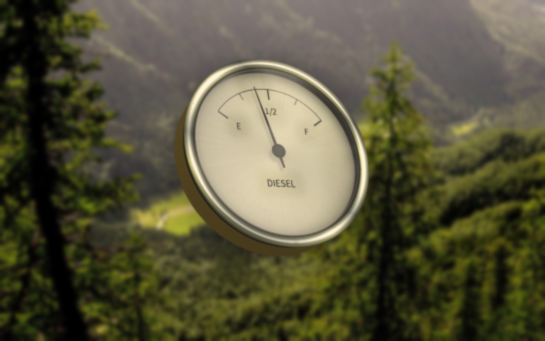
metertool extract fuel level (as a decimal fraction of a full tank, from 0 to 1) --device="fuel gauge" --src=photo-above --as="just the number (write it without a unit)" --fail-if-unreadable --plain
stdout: 0.375
